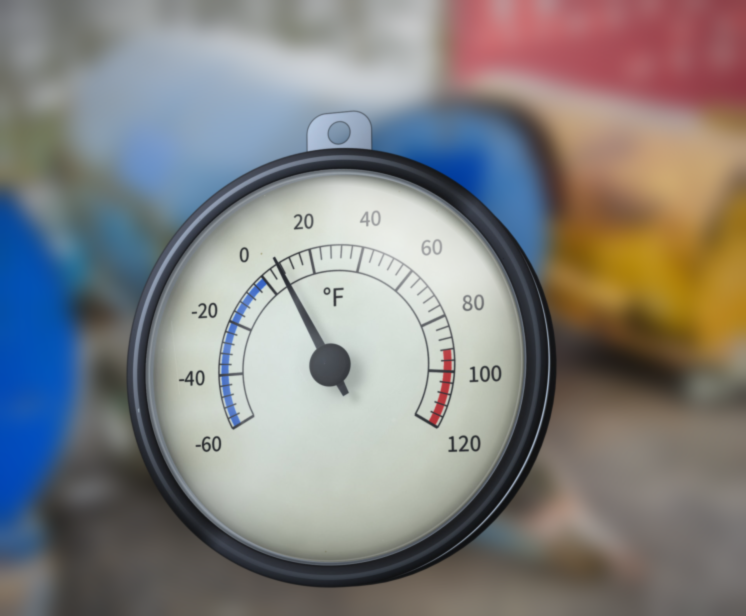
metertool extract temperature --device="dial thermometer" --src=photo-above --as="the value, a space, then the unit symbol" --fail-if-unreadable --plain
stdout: 8 °F
